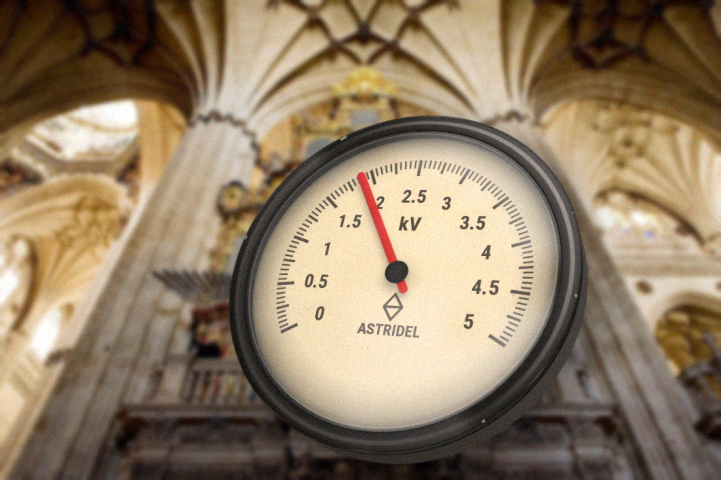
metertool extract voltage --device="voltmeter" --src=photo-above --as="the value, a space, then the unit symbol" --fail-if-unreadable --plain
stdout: 1.9 kV
